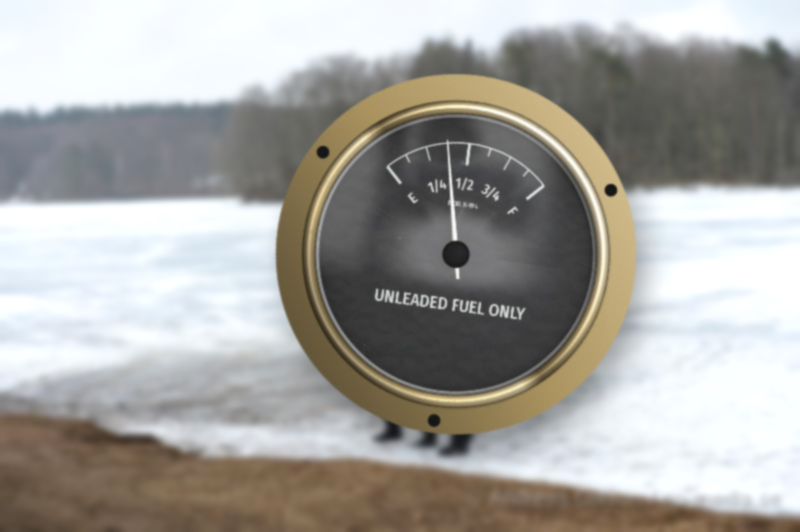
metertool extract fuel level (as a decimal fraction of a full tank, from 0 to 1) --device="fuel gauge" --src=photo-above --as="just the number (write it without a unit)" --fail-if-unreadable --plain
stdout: 0.375
